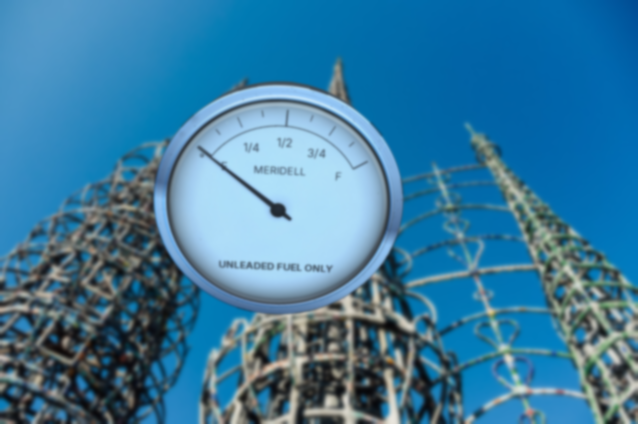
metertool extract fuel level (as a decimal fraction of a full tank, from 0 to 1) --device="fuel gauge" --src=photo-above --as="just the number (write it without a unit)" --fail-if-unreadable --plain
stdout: 0
